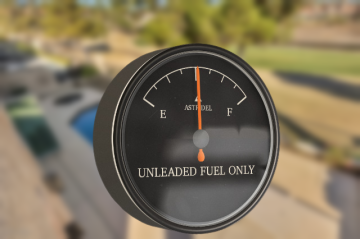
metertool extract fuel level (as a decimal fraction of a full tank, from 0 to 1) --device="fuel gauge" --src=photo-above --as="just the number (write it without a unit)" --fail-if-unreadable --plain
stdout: 0.5
